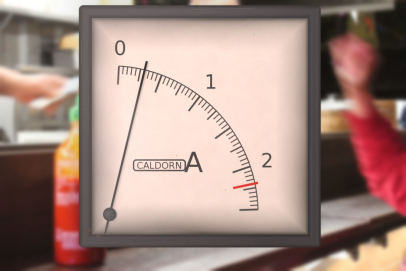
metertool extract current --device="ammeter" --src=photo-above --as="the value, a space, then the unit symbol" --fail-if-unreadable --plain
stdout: 0.3 A
